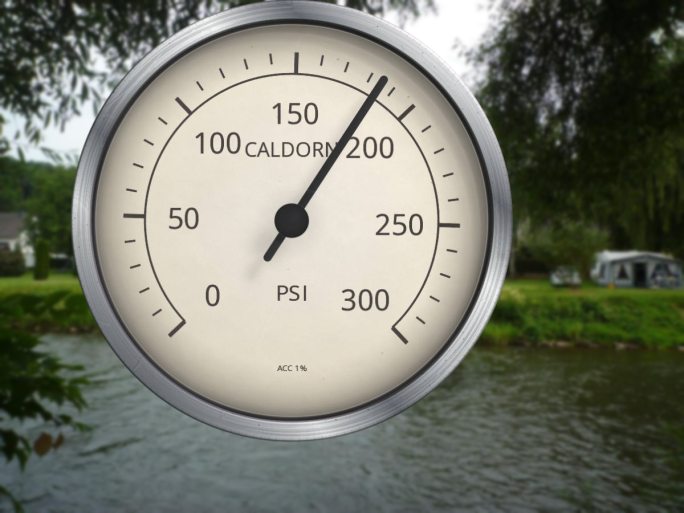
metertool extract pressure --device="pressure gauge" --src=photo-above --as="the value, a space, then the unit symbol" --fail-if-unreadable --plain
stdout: 185 psi
